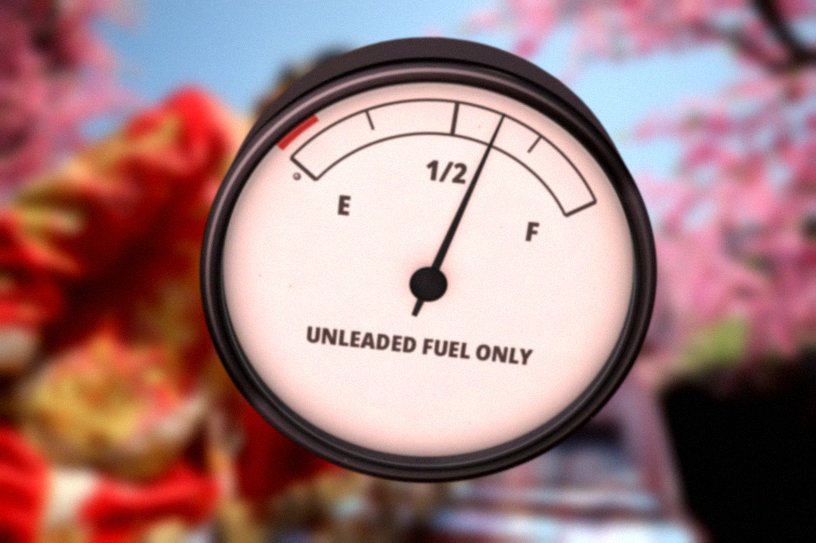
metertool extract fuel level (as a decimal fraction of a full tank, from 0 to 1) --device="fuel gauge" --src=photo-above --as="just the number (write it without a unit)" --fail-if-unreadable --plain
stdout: 0.625
